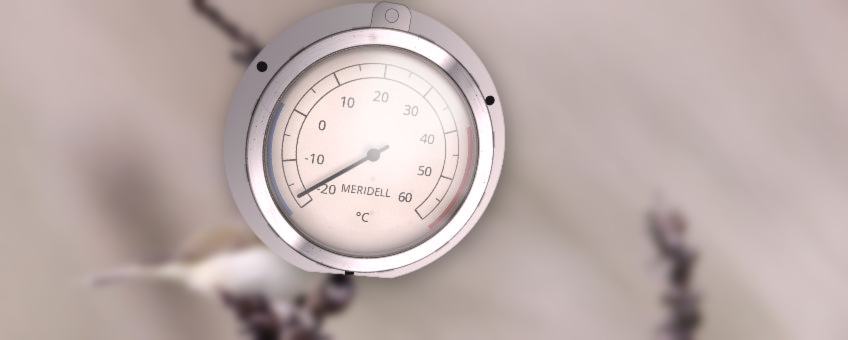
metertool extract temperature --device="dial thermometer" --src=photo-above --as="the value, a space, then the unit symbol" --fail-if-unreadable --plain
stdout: -17.5 °C
